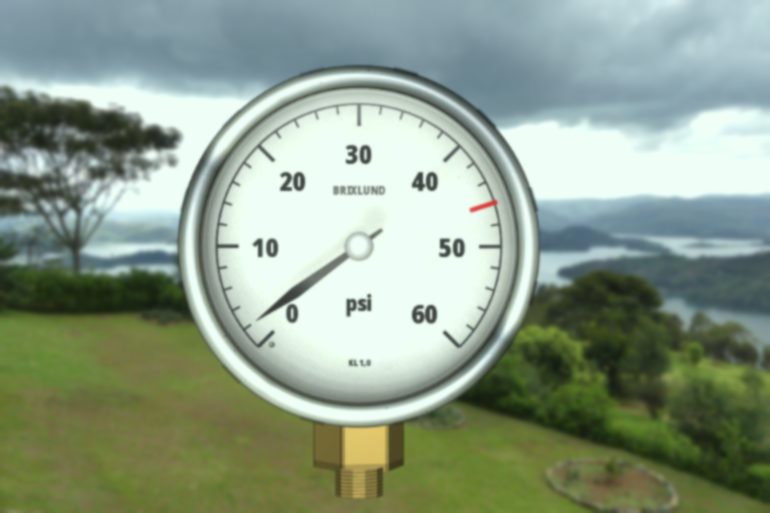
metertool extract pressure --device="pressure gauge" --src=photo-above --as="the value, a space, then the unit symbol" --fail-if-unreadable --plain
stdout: 2 psi
